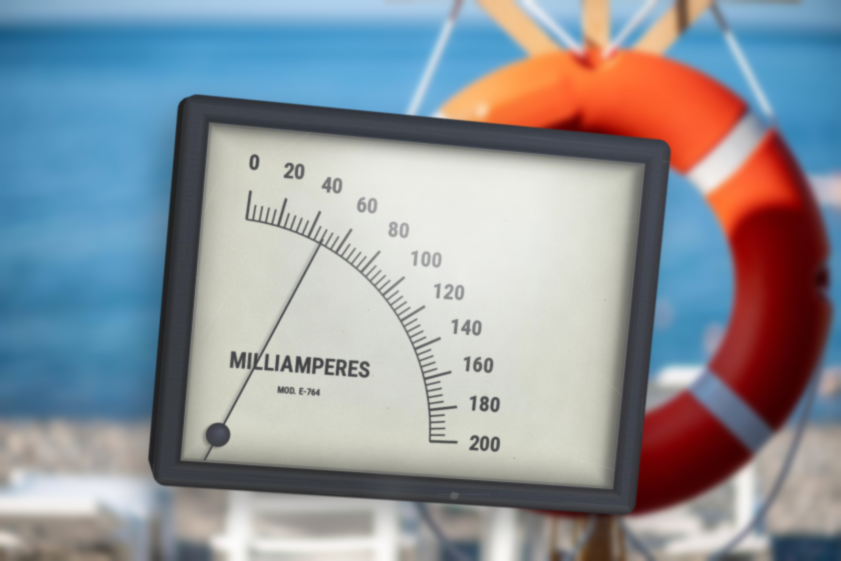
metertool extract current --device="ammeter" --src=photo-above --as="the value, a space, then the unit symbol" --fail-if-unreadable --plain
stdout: 48 mA
